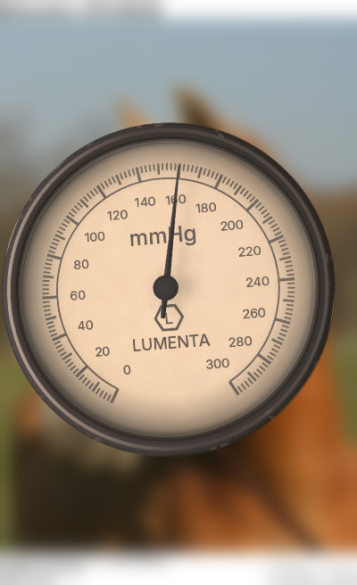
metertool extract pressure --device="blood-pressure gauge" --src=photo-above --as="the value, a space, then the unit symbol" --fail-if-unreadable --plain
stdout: 160 mmHg
